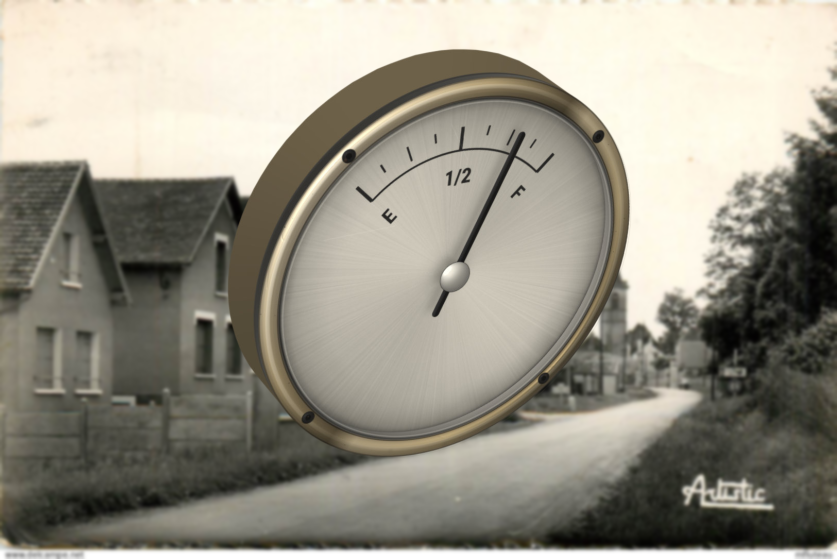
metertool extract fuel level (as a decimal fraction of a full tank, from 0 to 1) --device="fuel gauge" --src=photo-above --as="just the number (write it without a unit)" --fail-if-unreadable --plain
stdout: 0.75
